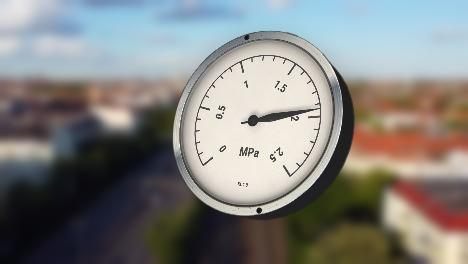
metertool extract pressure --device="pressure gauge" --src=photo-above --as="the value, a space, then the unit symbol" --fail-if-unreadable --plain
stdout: 1.95 MPa
